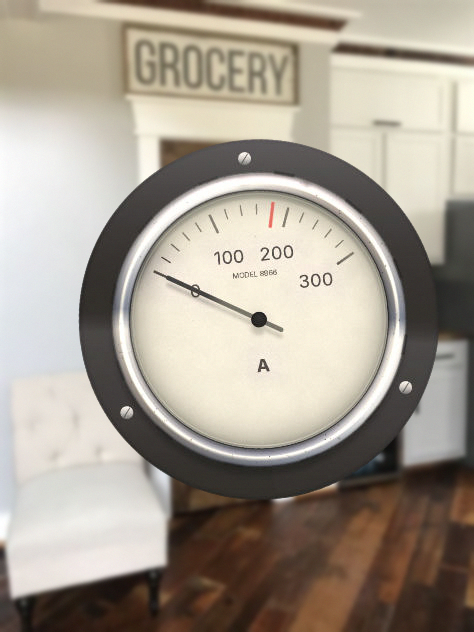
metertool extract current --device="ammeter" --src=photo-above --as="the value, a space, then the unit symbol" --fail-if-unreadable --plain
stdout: 0 A
